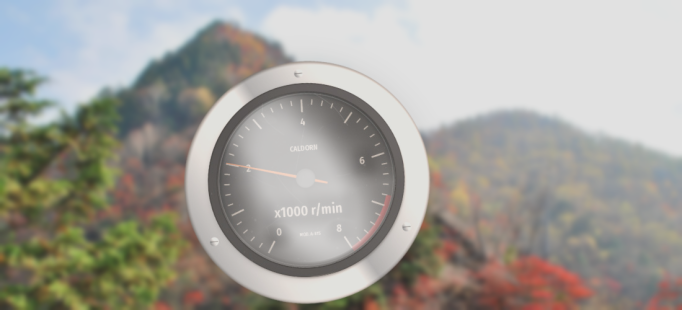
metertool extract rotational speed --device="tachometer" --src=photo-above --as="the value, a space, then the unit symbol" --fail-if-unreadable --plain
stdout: 2000 rpm
